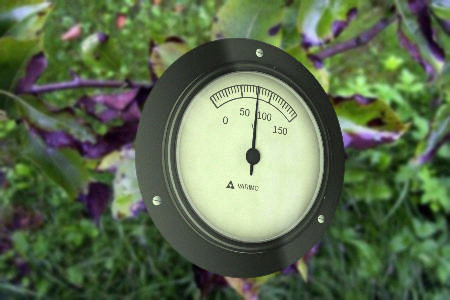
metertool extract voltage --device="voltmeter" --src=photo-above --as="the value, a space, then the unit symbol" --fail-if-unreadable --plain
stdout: 75 V
